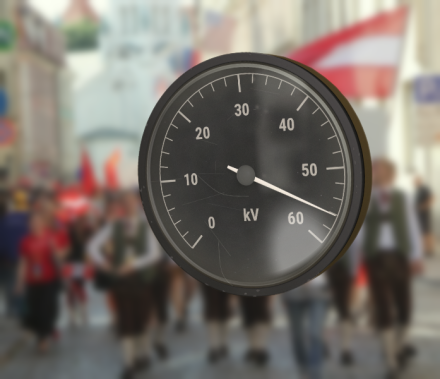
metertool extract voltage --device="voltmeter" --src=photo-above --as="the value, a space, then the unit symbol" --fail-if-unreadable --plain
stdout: 56 kV
